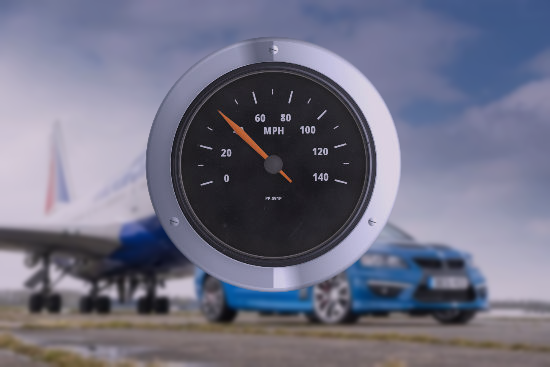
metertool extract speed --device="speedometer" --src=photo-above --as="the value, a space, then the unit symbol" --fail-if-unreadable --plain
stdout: 40 mph
